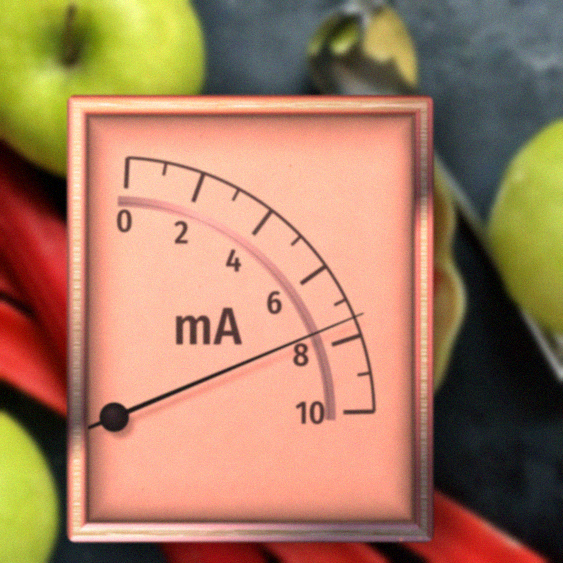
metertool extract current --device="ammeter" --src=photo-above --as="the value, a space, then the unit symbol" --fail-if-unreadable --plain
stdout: 7.5 mA
